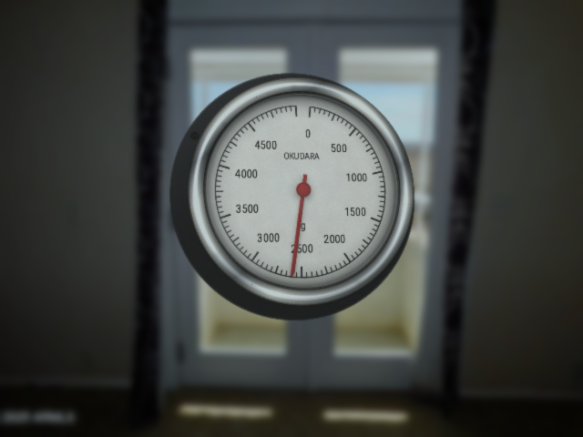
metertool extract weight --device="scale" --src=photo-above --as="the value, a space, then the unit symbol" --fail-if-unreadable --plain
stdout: 2600 g
